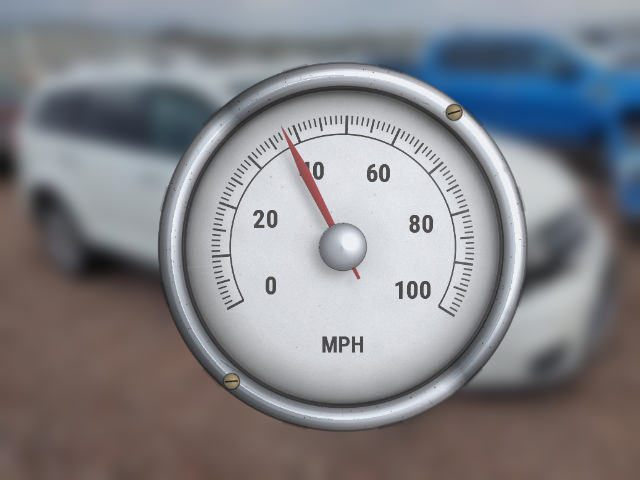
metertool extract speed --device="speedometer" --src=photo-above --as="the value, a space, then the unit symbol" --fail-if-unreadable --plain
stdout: 38 mph
